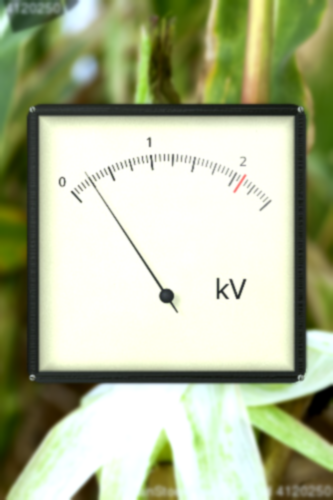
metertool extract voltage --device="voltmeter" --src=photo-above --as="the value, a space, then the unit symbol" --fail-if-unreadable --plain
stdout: 0.25 kV
